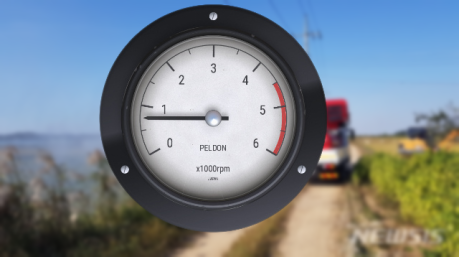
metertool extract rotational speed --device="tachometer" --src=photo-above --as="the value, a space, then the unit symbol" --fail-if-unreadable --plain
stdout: 750 rpm
